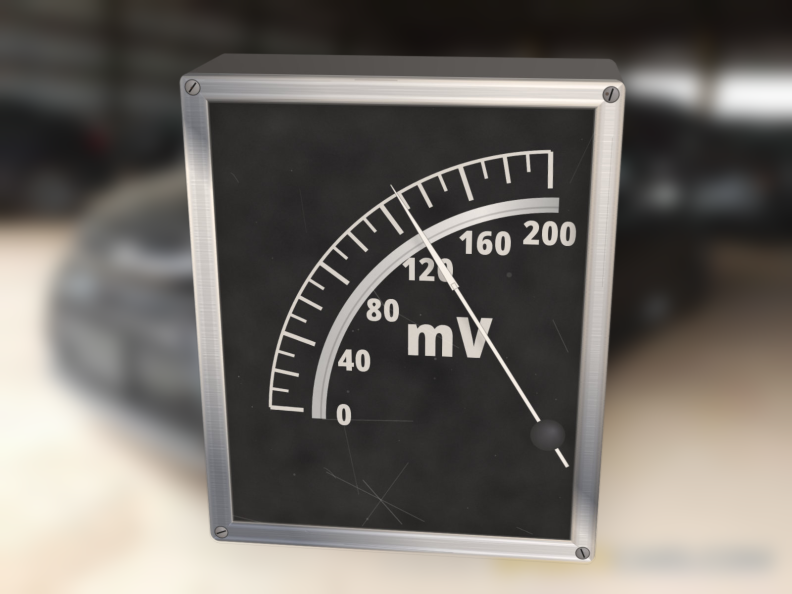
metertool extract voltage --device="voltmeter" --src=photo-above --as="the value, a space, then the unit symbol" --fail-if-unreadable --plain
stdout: 130 mV
